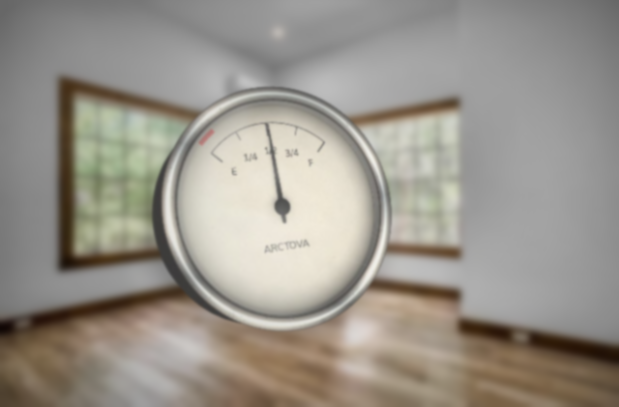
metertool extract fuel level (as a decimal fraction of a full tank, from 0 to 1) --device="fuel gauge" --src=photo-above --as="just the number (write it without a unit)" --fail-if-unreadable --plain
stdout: 0.5
